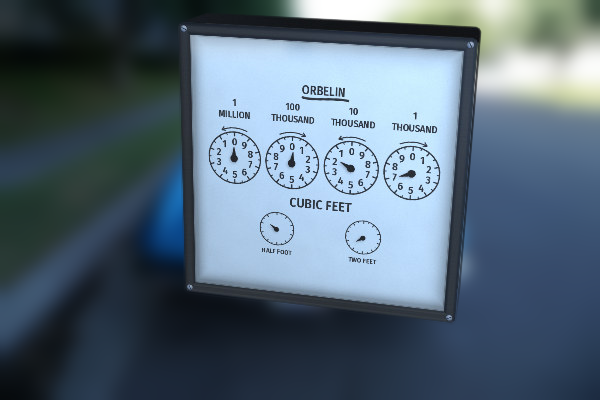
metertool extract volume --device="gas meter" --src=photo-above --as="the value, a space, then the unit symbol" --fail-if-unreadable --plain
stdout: 1700 ft³
